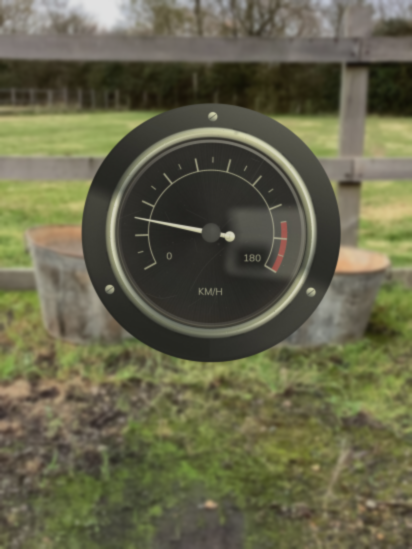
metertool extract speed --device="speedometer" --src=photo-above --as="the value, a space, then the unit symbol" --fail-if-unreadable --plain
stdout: 30 km/h
